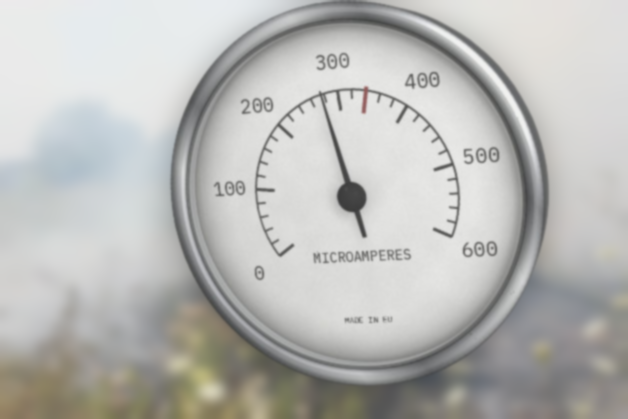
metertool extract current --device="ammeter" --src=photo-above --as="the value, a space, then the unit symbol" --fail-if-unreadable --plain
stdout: 280 µA
